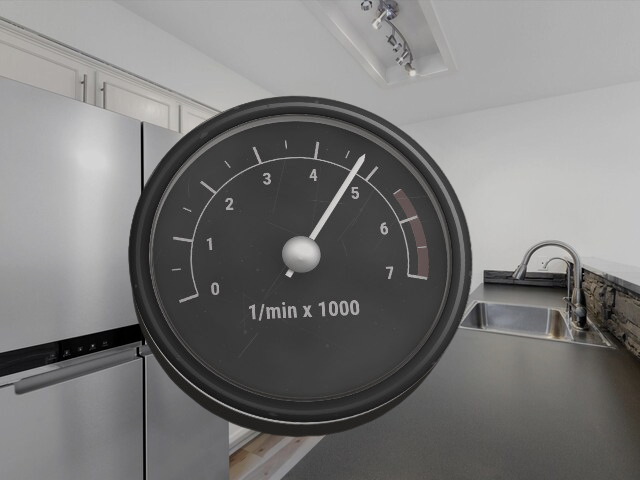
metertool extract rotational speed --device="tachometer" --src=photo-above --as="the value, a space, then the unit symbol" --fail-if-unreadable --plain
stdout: 4750 rpm
